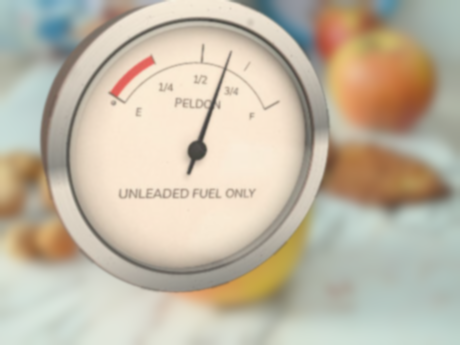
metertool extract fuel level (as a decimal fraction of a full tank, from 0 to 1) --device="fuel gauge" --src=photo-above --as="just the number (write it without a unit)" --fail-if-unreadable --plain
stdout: 0.625
